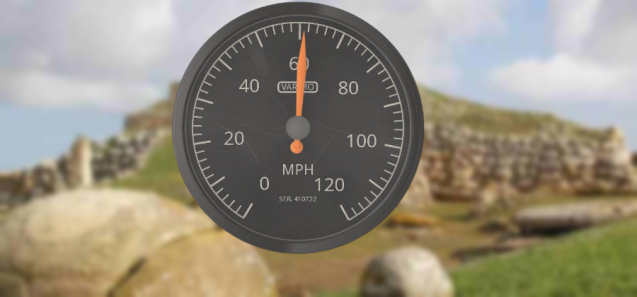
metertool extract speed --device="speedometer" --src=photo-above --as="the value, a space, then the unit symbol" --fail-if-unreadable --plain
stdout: 61 mph
